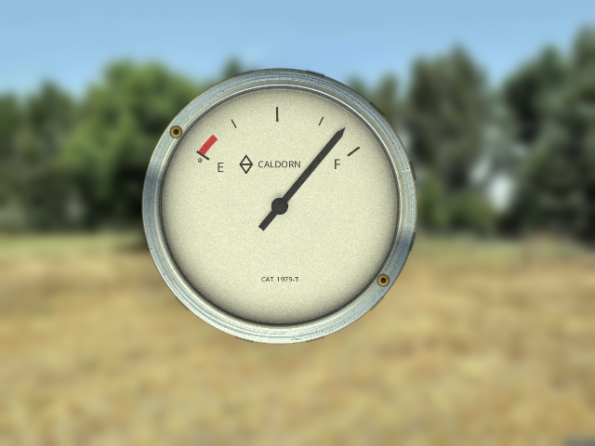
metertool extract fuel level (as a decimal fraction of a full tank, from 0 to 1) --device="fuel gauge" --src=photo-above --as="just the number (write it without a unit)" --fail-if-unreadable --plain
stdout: 0.875
